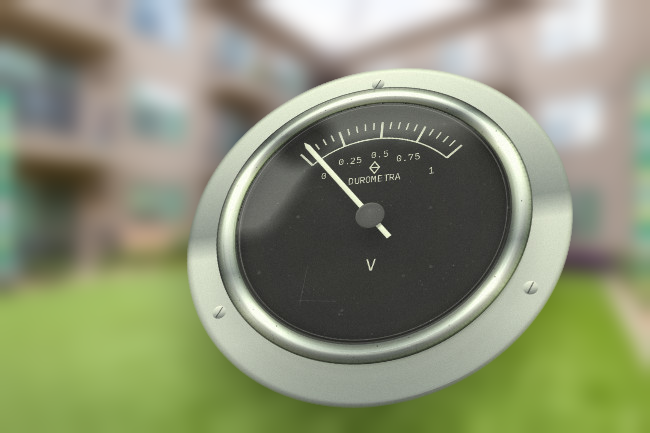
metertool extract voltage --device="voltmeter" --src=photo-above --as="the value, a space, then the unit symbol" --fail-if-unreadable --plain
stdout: 0.05 V
